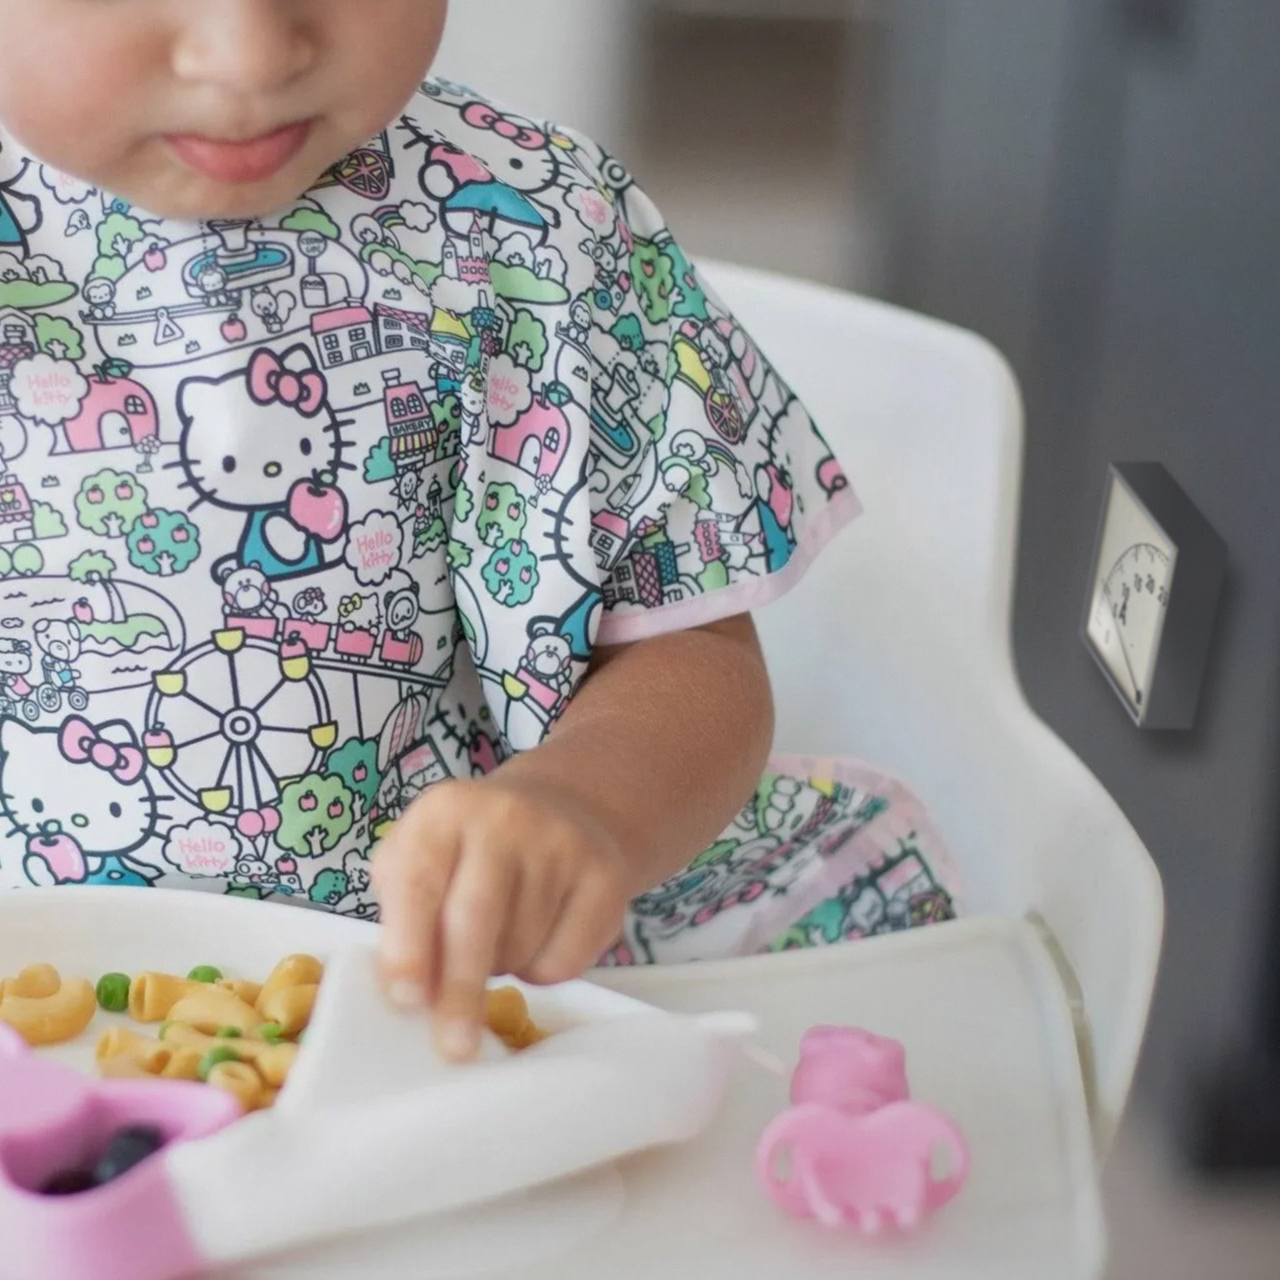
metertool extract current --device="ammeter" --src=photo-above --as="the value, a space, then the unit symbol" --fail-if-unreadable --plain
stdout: 5 A
